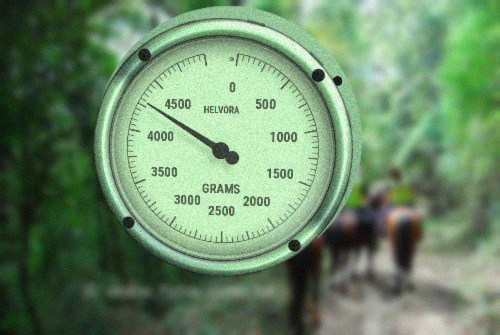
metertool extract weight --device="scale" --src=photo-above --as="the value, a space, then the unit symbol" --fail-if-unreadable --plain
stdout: 4300 g
